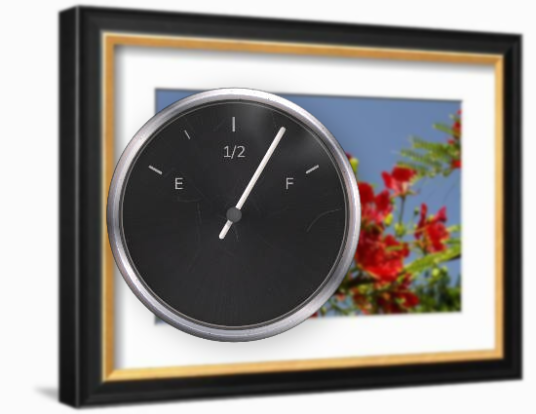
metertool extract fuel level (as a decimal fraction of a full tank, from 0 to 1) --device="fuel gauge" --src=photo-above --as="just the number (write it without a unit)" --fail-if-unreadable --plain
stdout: 0.75
